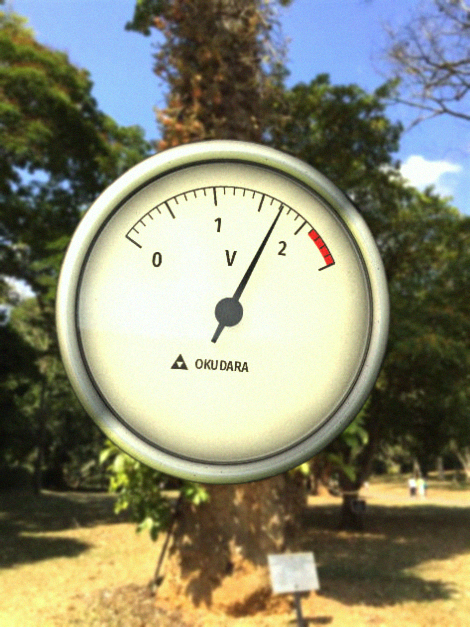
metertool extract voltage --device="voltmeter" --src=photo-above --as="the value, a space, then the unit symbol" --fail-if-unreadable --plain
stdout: 1.7 V
